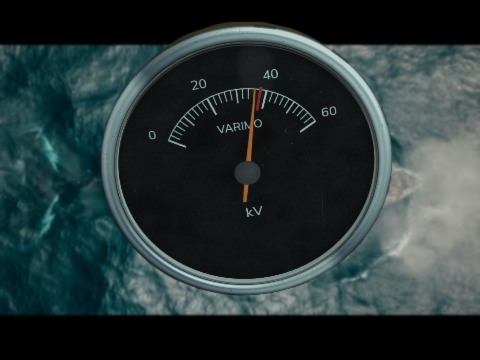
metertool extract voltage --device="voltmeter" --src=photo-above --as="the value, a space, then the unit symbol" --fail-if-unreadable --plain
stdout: 36 kV
